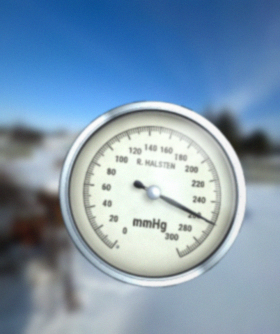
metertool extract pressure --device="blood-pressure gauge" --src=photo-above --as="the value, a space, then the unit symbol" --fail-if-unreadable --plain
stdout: 260 mmHg
